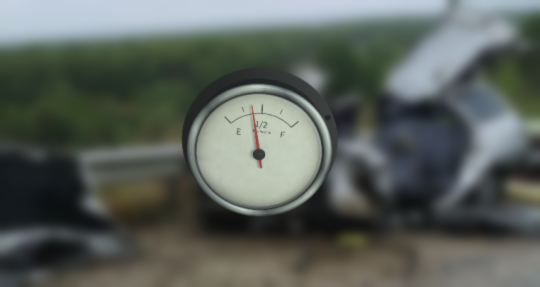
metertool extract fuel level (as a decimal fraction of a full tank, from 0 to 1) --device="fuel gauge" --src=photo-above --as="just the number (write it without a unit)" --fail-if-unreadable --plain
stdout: 0.375
